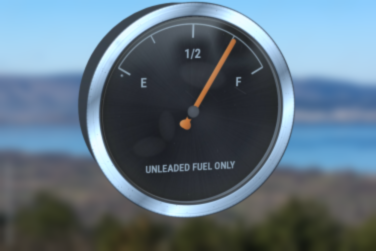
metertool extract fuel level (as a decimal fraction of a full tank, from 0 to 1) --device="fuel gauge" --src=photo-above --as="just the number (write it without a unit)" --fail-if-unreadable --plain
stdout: 0.75
